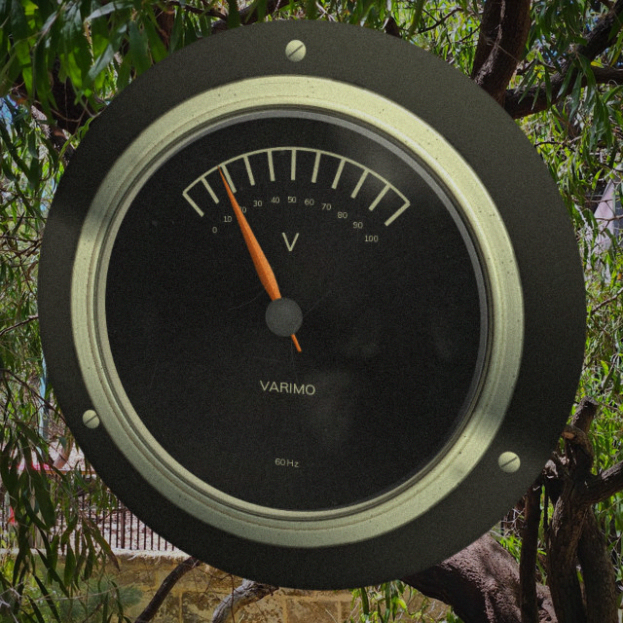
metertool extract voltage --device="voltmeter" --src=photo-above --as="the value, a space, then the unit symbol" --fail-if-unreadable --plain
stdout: 20 V
